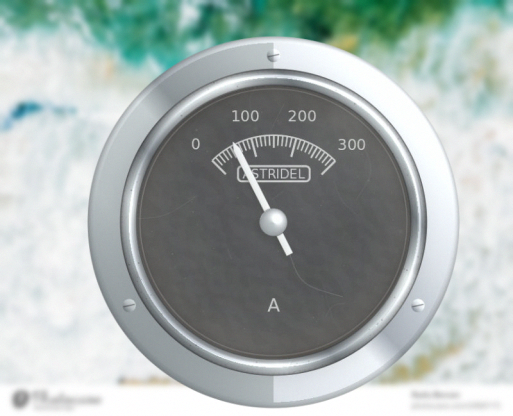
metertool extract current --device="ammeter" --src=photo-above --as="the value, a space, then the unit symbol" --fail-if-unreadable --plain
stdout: 60 A
